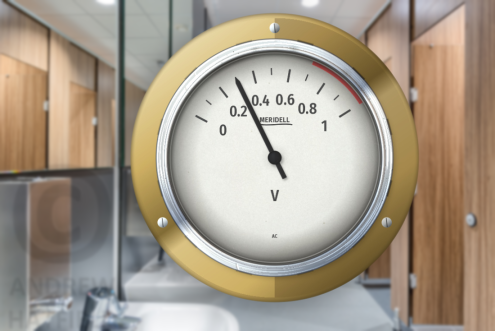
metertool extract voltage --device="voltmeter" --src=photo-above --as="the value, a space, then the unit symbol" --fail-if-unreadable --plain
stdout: 0.3 V
